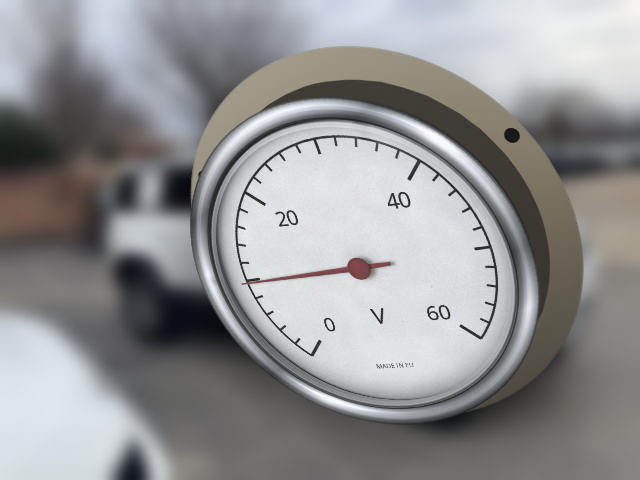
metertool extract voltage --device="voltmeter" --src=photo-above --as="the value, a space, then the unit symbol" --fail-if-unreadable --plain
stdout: 10 V
